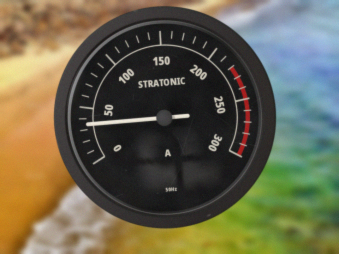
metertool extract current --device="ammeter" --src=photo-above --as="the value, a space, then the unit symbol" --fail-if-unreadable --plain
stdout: 35 A
